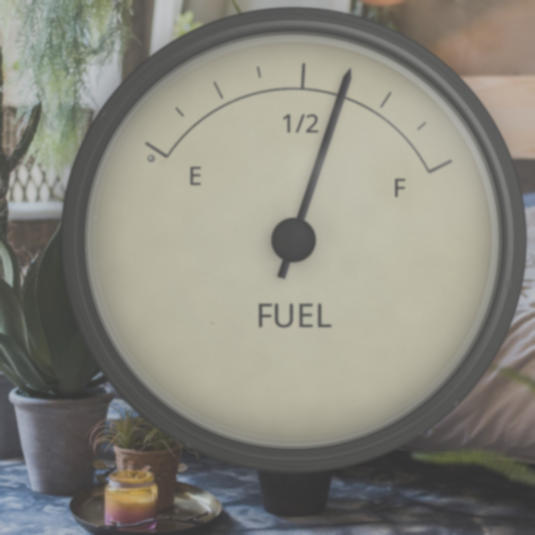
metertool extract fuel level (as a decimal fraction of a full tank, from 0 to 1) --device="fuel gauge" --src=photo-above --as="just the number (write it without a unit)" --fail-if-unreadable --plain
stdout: 0.625
